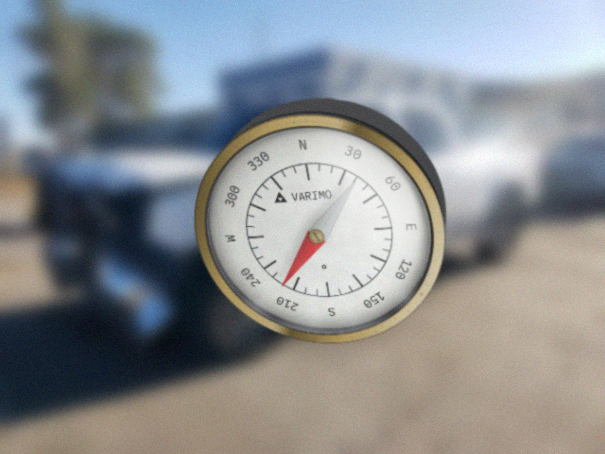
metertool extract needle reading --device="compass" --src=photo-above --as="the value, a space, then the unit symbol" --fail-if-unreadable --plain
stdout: 220 °
